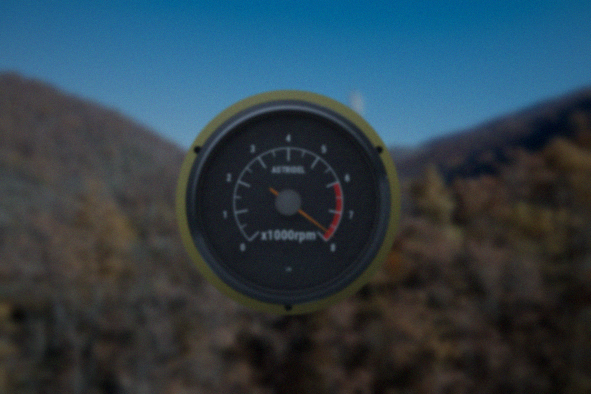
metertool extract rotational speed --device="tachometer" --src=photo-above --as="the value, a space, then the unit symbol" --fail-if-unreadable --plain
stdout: 7750 rpm
